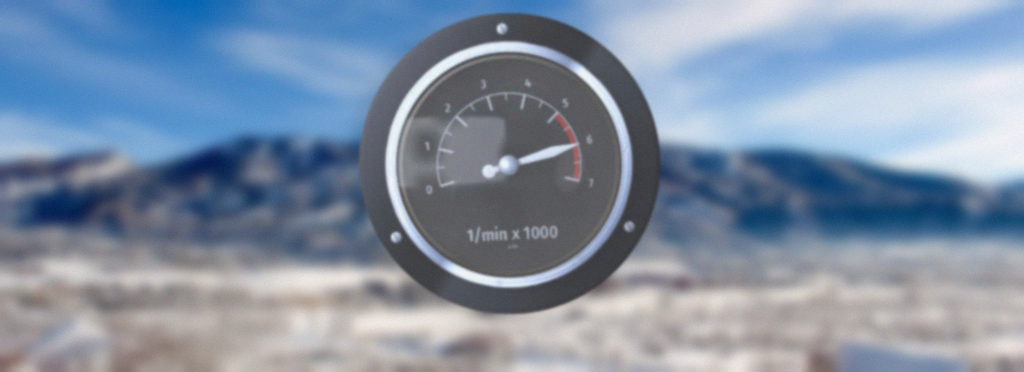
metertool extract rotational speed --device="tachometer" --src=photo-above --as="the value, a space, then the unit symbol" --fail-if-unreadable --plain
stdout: 6000 rpm
